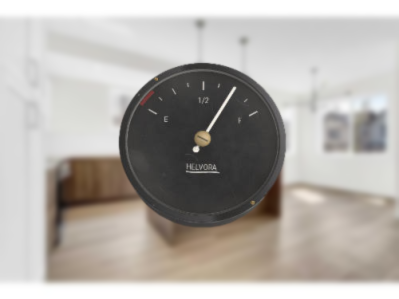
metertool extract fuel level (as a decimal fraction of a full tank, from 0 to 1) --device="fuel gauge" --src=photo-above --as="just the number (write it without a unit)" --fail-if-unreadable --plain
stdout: 0.75
